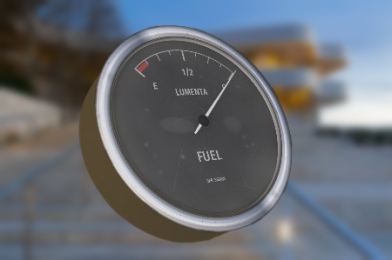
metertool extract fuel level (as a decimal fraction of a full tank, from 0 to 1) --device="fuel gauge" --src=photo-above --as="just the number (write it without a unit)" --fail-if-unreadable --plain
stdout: 1
